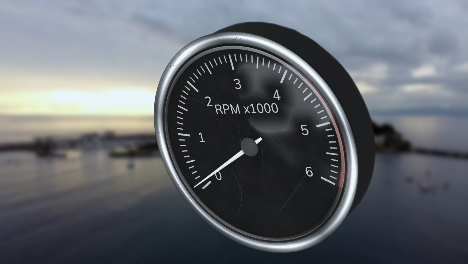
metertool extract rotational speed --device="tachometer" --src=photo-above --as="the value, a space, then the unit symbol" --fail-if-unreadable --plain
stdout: 100 rpm
